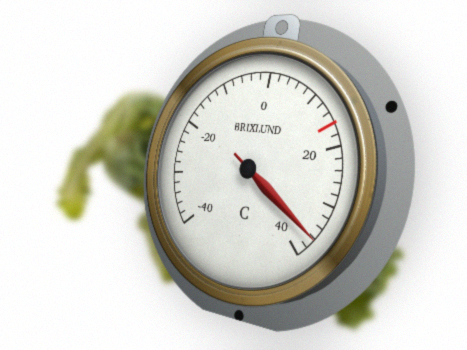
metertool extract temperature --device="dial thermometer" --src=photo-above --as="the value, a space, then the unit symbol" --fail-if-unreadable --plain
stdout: 36 °C
